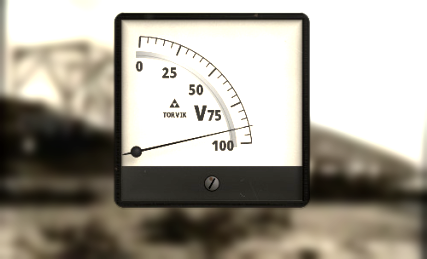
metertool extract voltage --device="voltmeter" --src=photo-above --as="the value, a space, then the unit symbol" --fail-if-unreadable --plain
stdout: 90 V
